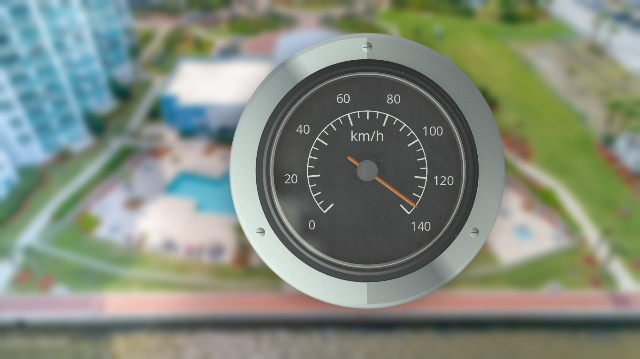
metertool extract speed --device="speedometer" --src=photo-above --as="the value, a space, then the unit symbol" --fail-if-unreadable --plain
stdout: 135 km/h
